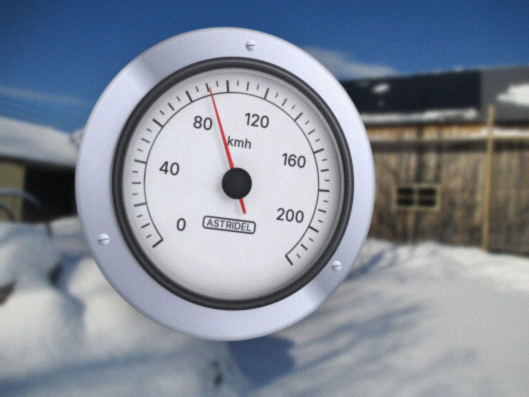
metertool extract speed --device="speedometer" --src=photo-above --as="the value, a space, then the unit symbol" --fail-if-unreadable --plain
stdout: 90 km/h
